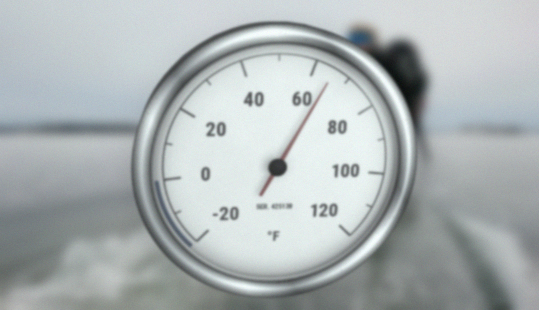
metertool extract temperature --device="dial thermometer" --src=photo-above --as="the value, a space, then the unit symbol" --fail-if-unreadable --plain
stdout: 65 °F
